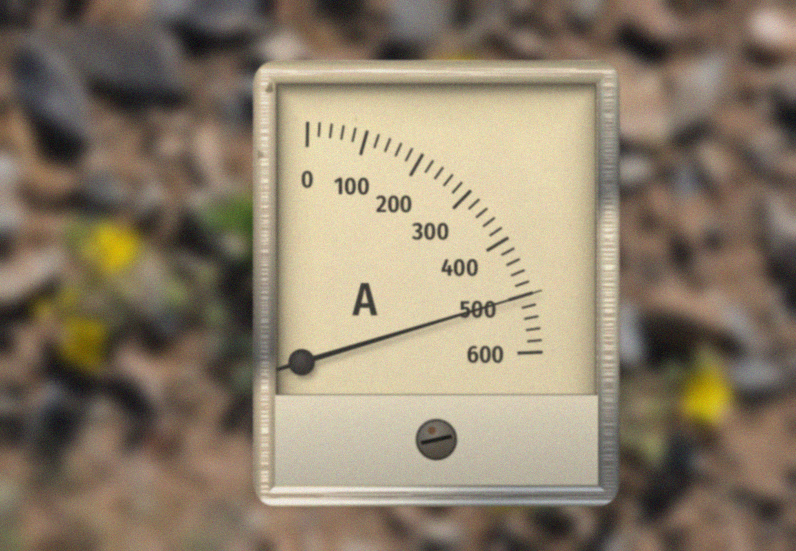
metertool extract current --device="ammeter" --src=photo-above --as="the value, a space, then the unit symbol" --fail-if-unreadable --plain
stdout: 500 A
